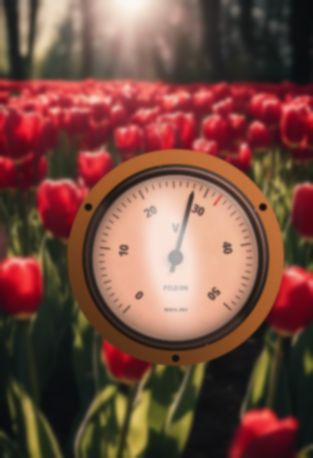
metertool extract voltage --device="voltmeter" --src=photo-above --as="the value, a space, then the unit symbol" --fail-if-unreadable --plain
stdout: 28 V
